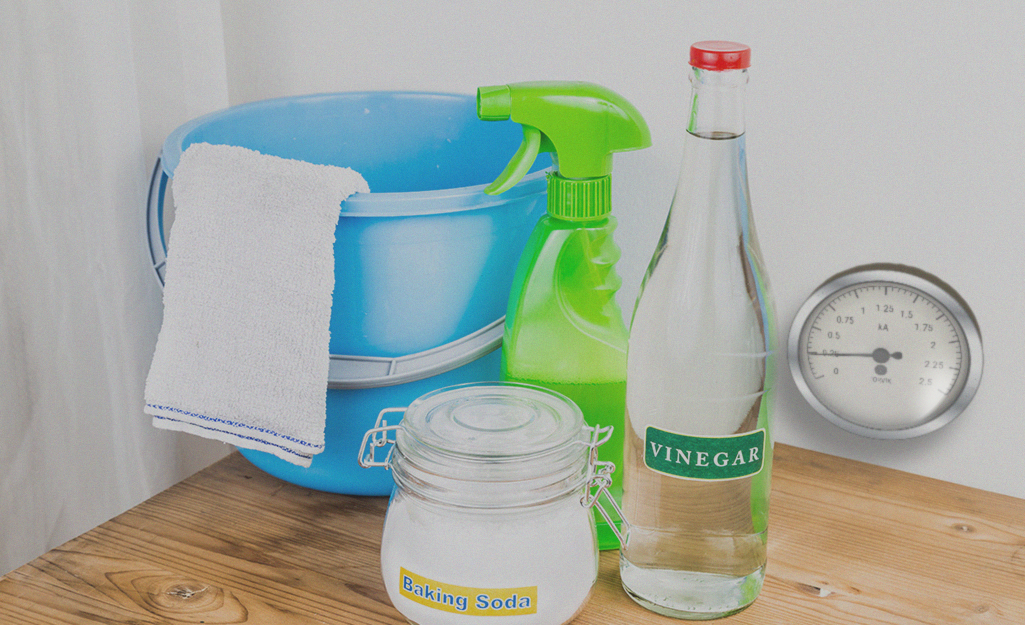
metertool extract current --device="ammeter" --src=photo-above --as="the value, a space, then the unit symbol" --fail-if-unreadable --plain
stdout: 0.25 kA
